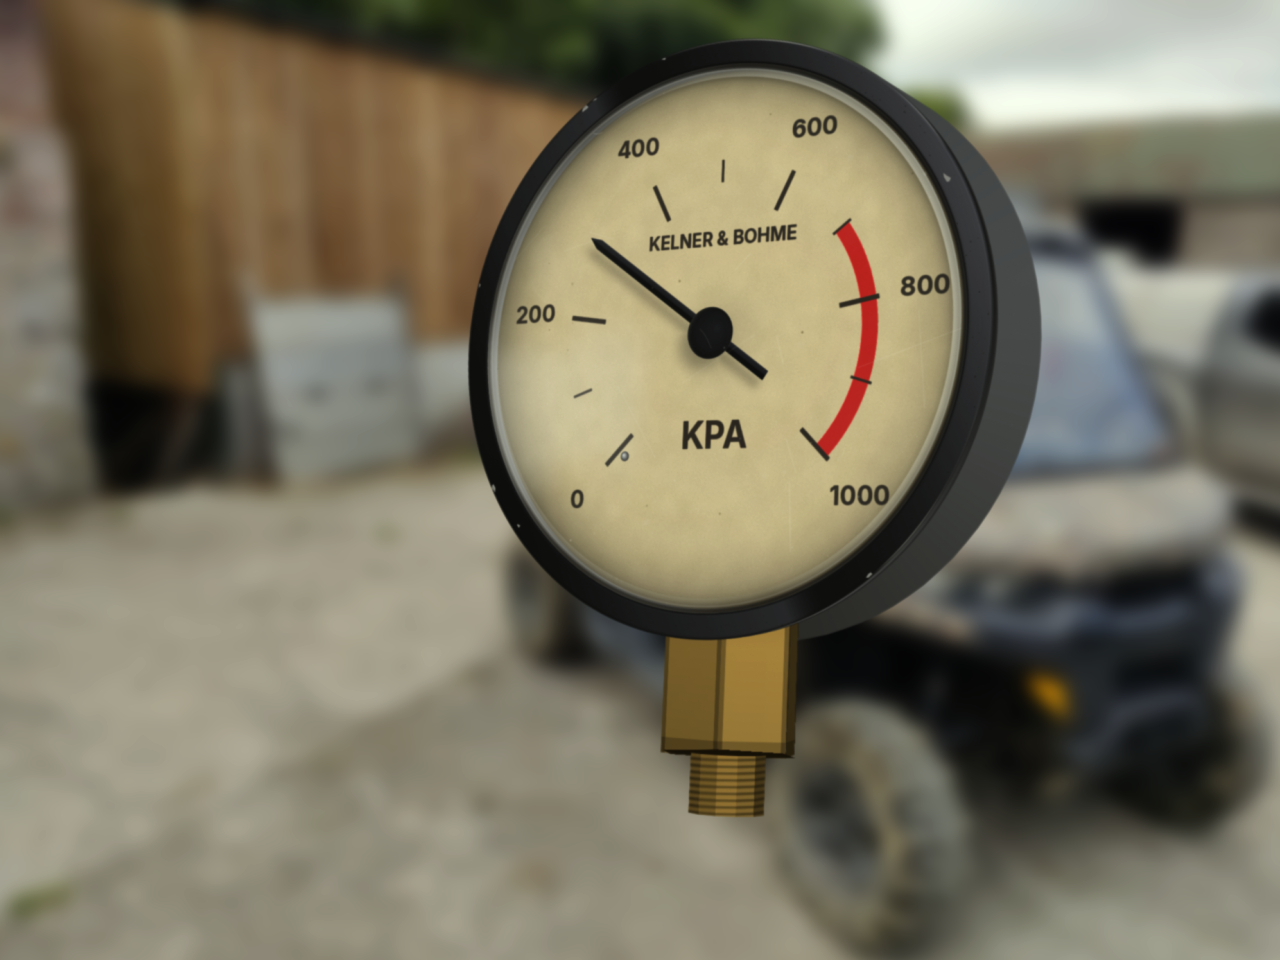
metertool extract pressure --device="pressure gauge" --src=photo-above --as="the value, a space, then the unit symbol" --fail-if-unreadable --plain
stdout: 300 kPa
